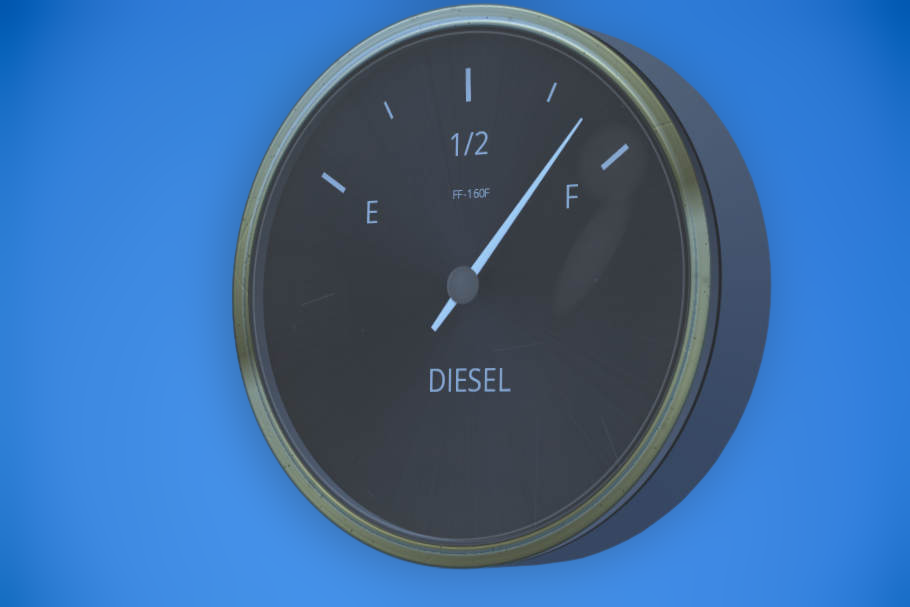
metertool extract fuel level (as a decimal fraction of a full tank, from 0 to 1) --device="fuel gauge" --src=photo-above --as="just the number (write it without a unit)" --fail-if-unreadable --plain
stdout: 0.875
